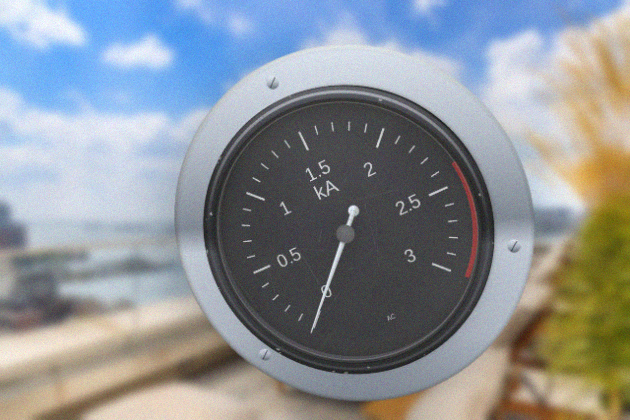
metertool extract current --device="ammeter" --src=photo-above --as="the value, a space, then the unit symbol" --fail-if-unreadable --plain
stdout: 0 kA
